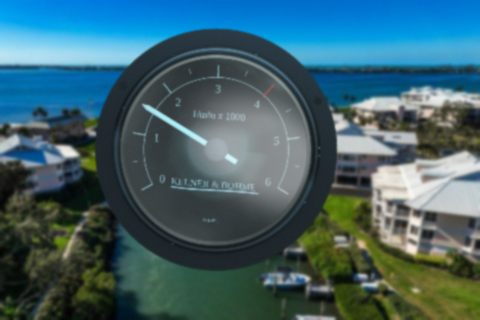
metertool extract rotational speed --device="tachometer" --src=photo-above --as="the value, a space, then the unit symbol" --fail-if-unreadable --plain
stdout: 1500 rpm
